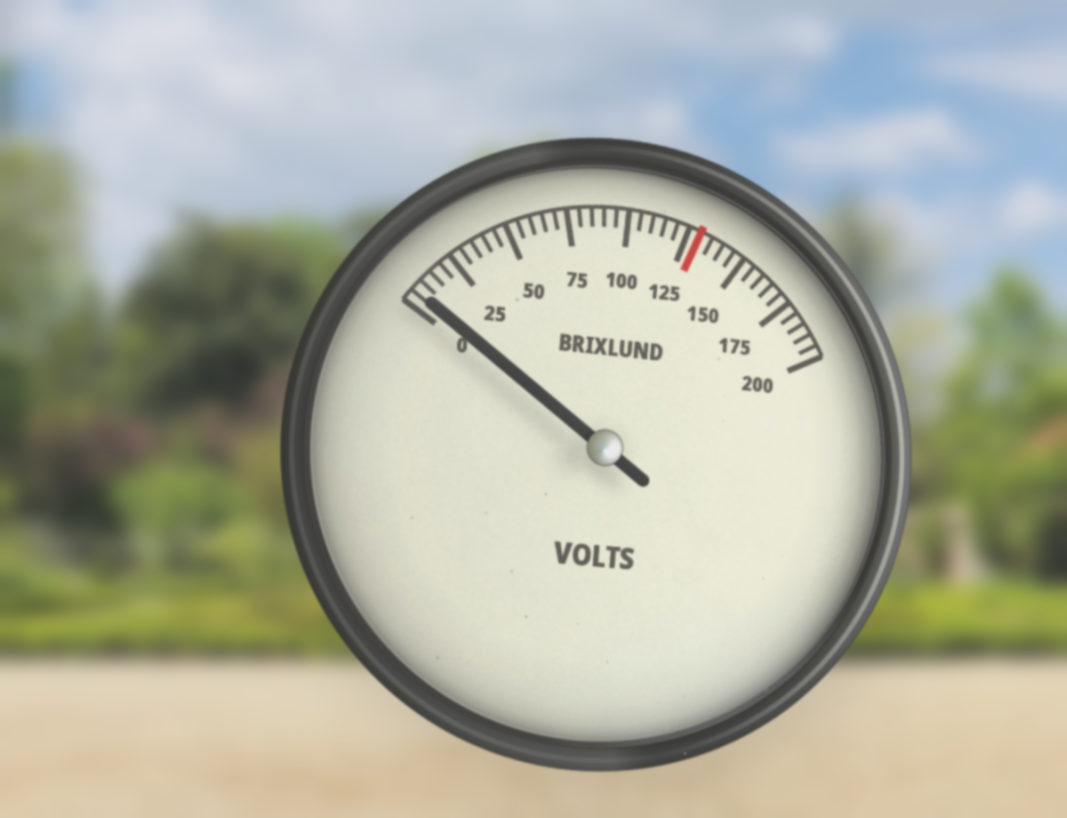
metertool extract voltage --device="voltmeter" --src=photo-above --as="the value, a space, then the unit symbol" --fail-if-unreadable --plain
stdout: 5 V
